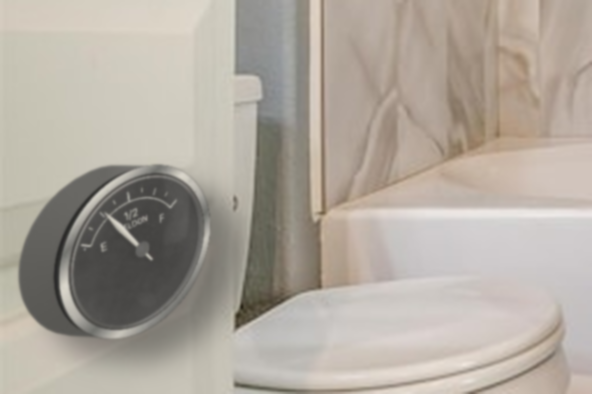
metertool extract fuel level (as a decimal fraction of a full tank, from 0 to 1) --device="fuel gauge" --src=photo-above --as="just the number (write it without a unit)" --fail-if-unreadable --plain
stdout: 0.25
